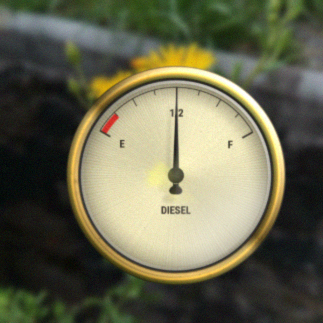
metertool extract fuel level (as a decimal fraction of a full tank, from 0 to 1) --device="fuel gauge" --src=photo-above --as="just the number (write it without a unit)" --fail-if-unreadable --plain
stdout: 0.5
